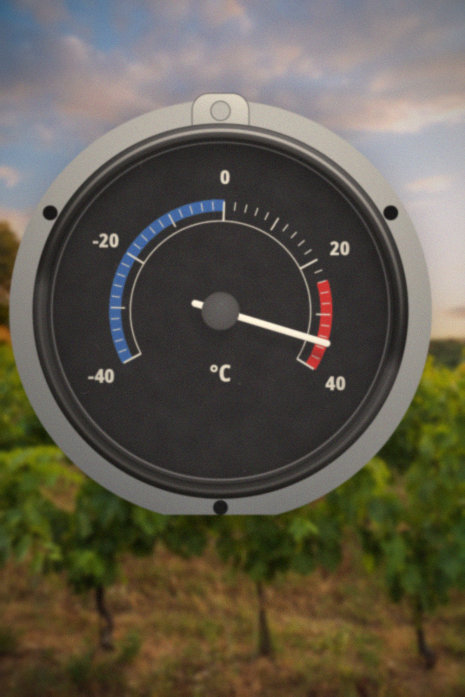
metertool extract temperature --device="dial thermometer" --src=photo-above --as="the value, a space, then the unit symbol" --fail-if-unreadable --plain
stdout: 35 °C
